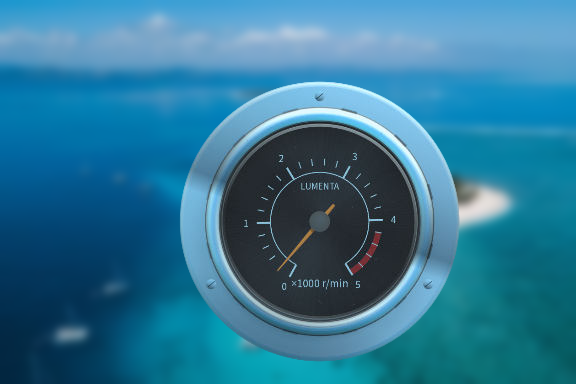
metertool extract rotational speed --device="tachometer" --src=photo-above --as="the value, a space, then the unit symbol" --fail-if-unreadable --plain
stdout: 200 rpm
